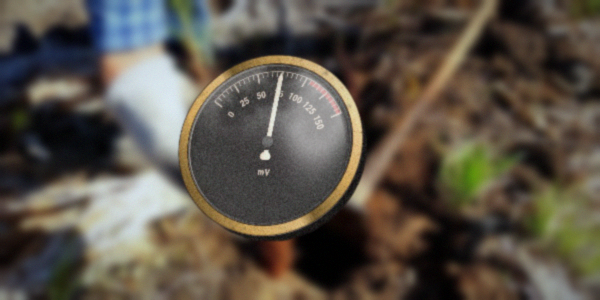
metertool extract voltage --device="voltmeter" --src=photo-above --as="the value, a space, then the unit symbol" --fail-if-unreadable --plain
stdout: 75 mV
